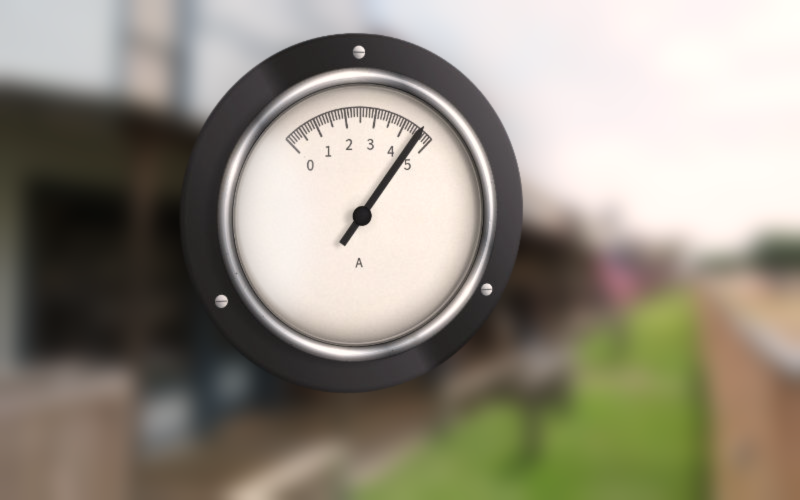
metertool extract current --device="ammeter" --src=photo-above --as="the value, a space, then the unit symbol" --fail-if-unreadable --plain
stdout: 4.5 A
